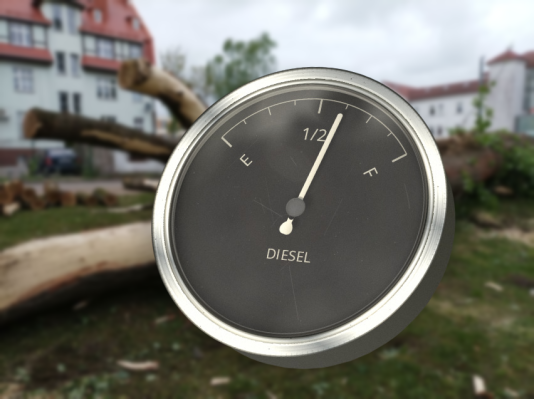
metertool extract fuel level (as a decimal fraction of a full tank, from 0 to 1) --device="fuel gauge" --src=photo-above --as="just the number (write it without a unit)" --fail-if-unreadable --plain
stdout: 0.625
